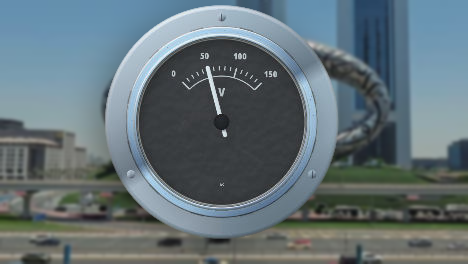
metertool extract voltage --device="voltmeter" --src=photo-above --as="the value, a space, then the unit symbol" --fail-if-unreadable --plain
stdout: 50 V
